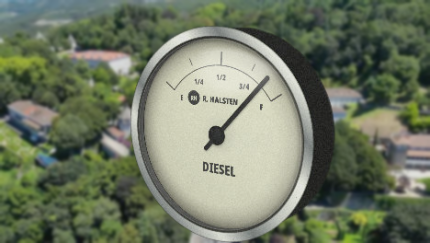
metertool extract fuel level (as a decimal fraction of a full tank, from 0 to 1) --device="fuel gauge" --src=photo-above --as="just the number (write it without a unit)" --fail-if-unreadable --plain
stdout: 0.875
